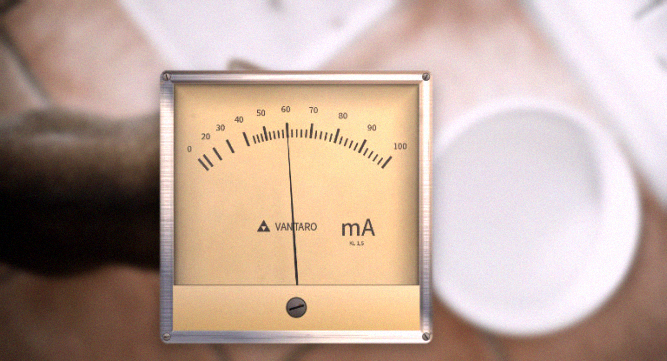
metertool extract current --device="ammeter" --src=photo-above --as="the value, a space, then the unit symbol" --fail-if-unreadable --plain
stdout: 60 mA
